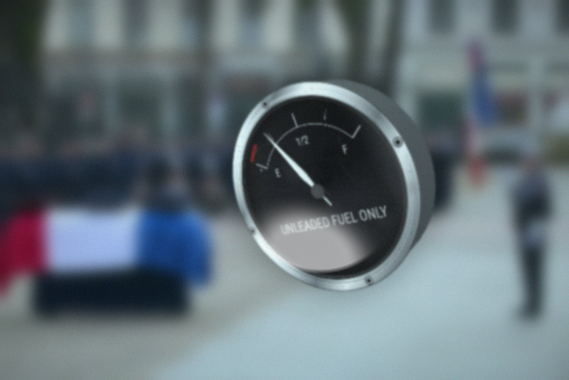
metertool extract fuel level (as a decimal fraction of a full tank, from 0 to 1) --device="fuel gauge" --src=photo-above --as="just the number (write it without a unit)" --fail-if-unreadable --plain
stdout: 0.25
